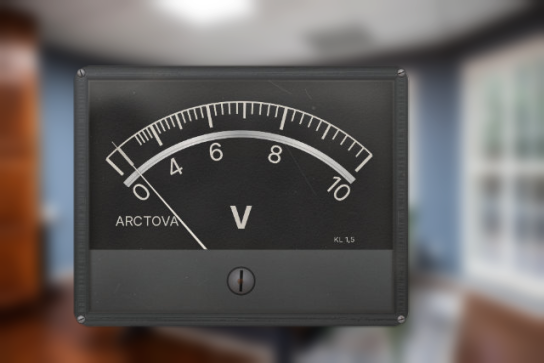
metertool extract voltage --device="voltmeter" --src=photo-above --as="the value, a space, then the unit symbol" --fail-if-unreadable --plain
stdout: 2 V
